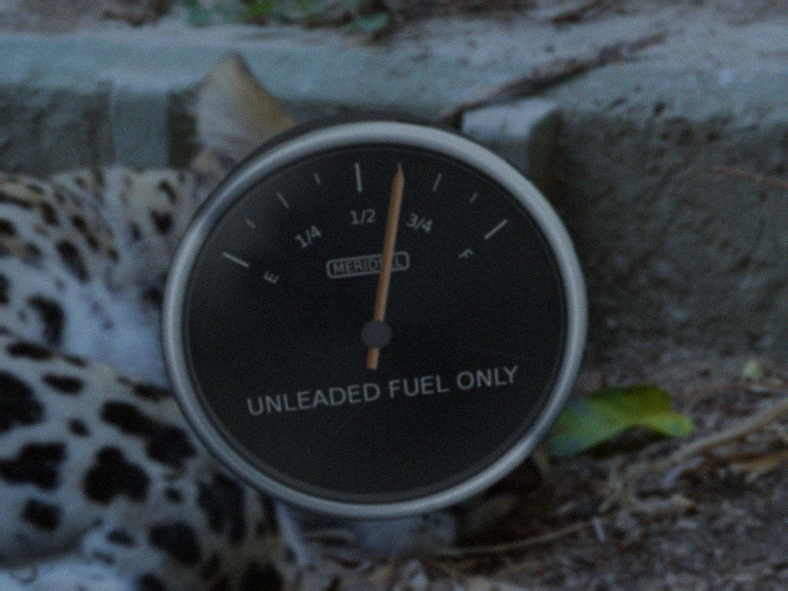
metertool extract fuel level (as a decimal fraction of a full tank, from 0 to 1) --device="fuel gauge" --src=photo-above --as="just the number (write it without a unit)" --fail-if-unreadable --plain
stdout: 0.625
